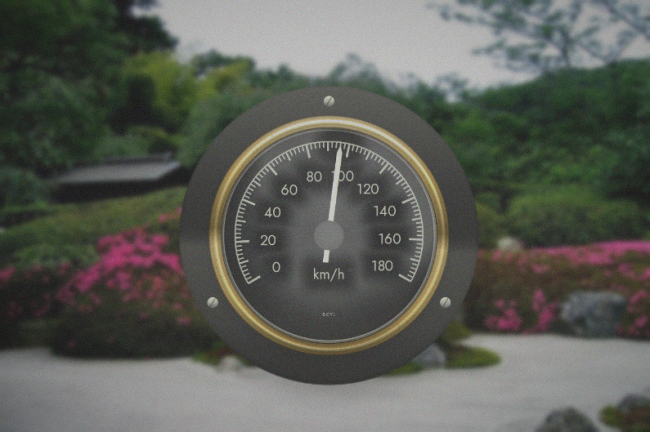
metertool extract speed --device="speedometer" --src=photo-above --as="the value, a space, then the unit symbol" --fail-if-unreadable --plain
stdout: 96 km/h
